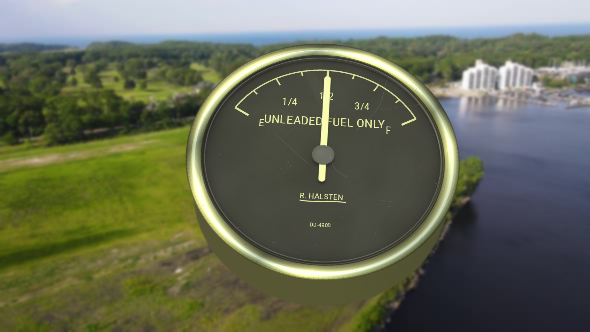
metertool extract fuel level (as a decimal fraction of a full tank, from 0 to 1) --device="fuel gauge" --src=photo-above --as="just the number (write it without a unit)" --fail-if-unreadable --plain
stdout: 0.5
